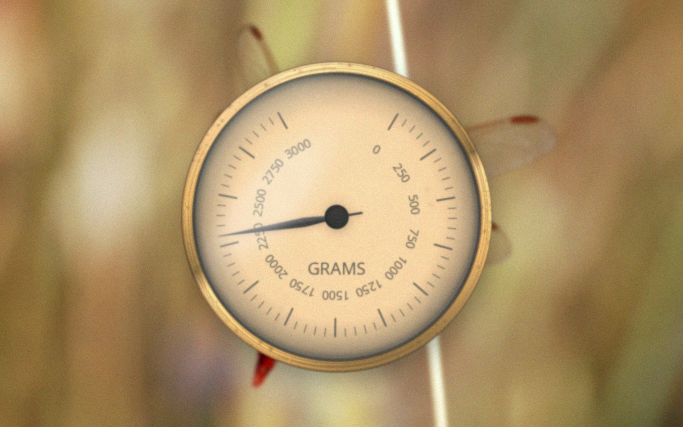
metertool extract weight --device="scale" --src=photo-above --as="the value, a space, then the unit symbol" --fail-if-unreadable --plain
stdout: 2300 g
